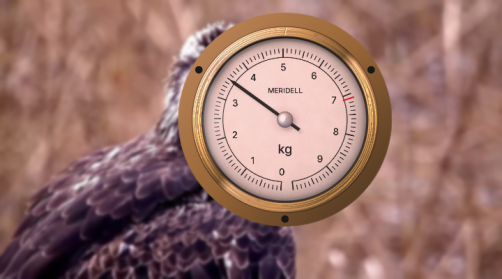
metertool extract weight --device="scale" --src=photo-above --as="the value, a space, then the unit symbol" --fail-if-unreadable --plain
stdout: 3.5 kg
